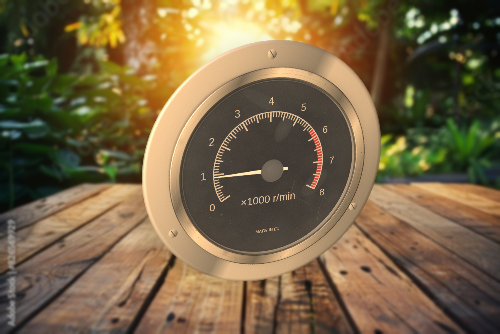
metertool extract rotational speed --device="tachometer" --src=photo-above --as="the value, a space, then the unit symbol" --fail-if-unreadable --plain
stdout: 1000 rpm
